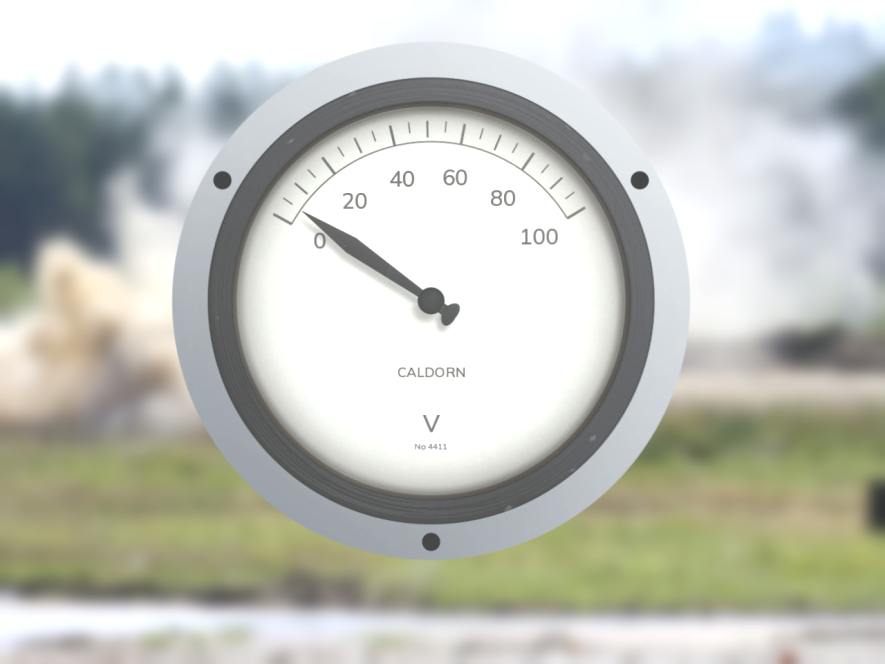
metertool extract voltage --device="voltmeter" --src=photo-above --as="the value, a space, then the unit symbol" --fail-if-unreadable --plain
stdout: 5 V
